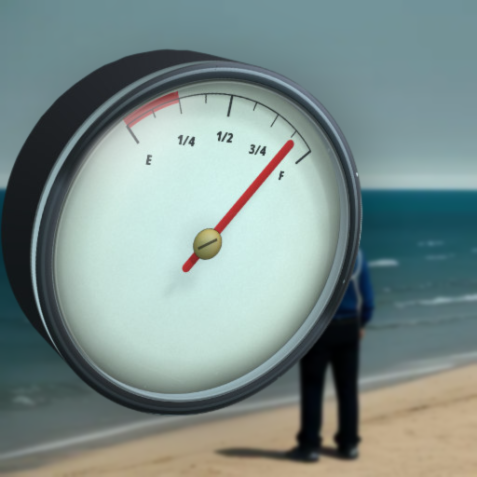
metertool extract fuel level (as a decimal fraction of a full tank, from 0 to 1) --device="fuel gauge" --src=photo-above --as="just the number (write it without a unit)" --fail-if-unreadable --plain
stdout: 0.875
